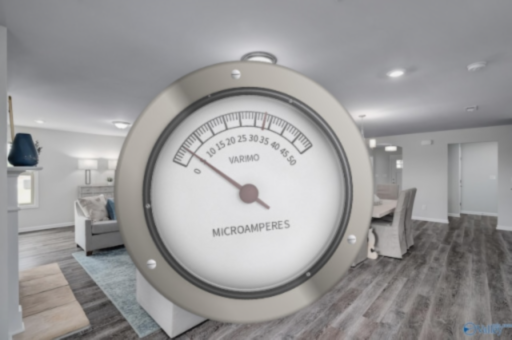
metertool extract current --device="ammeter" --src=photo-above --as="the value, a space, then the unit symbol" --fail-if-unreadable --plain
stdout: 5 µA
